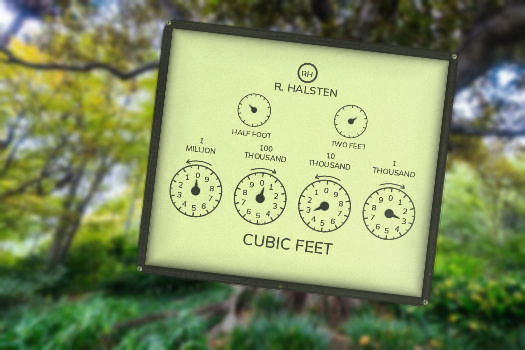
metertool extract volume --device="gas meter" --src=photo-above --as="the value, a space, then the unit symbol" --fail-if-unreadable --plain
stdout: 3300 ft³
